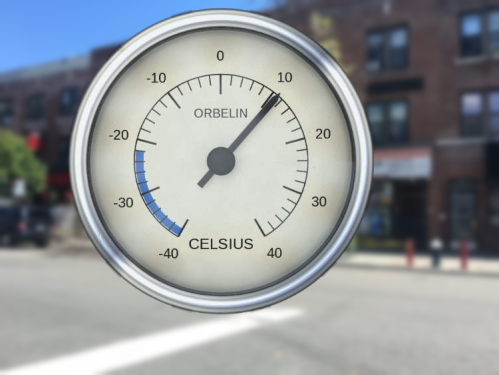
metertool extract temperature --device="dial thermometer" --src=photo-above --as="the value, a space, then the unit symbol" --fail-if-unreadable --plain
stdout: 11 °C
